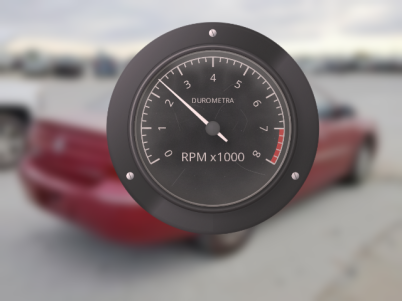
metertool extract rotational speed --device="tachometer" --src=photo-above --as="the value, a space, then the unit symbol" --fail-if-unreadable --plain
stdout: 2400 rpm
